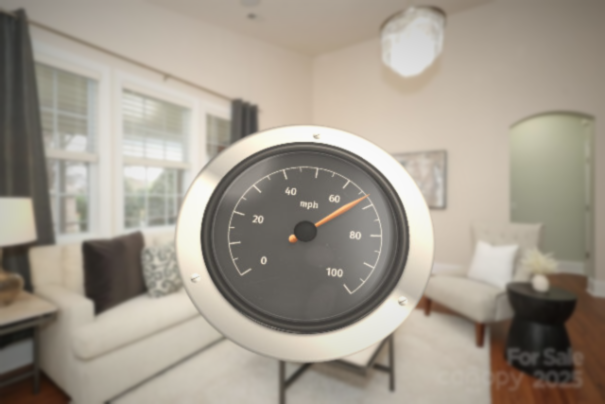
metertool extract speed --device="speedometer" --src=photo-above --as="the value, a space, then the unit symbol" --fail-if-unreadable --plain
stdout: 67.5 mph
